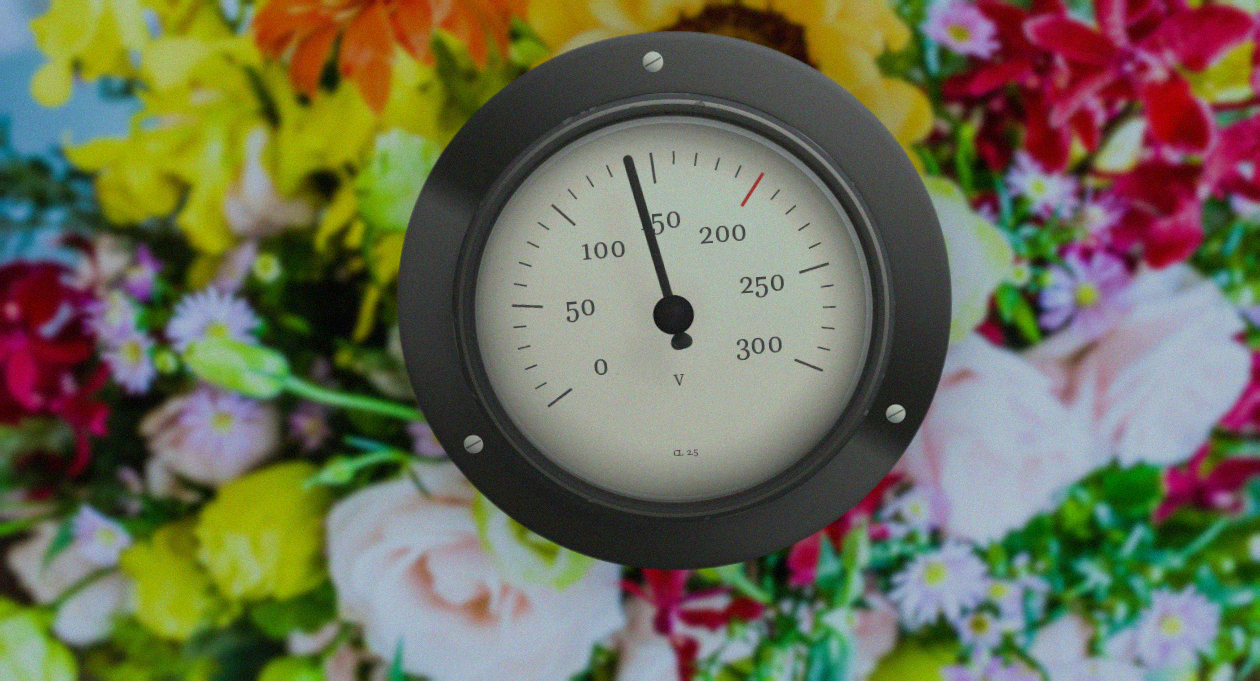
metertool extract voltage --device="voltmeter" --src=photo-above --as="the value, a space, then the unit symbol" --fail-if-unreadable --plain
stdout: 140 V
